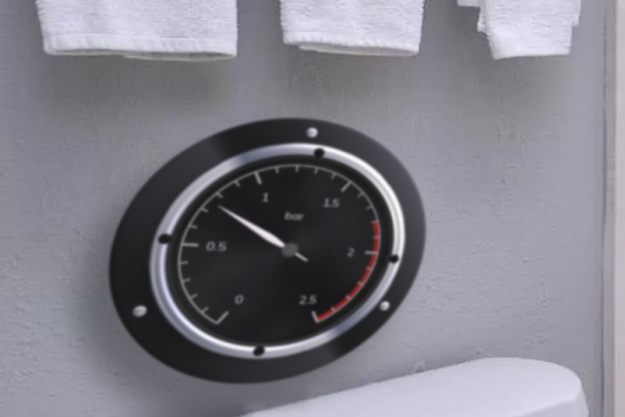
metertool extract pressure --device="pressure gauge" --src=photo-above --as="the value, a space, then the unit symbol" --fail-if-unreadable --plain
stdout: 0.75 bar
